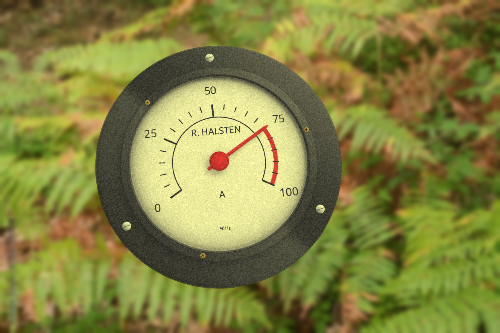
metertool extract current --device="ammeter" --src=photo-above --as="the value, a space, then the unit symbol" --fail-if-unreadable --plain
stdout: 75 A
